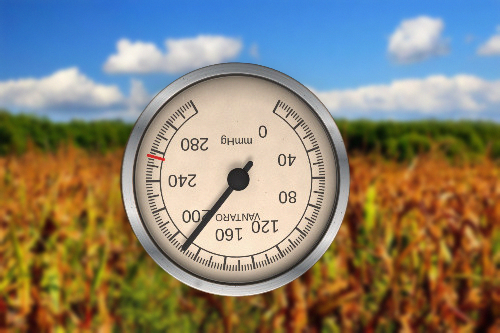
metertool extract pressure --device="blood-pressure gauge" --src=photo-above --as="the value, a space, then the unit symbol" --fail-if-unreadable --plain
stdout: 190 mmHg
